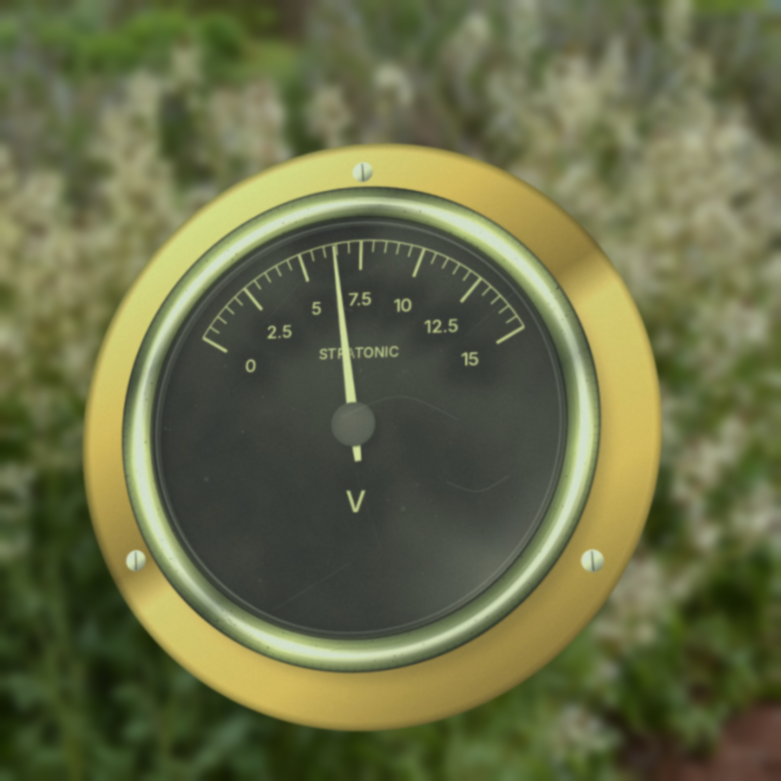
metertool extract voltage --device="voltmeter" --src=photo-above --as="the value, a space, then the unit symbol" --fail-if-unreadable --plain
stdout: 6.5 V
